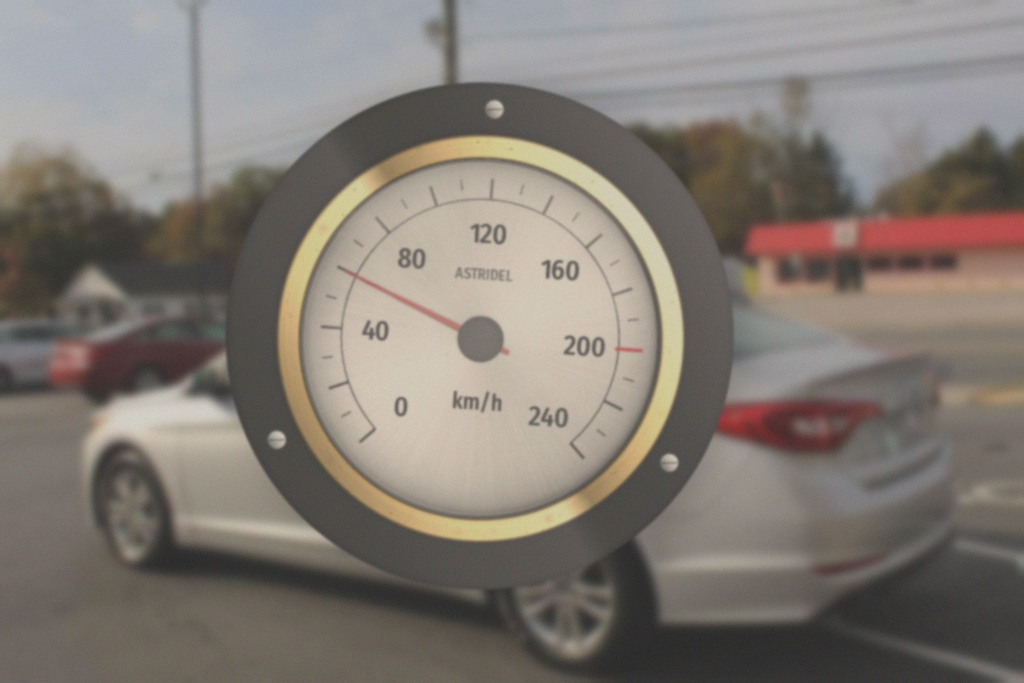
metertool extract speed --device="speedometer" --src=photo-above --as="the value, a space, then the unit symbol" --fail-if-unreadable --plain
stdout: 60 km/h
